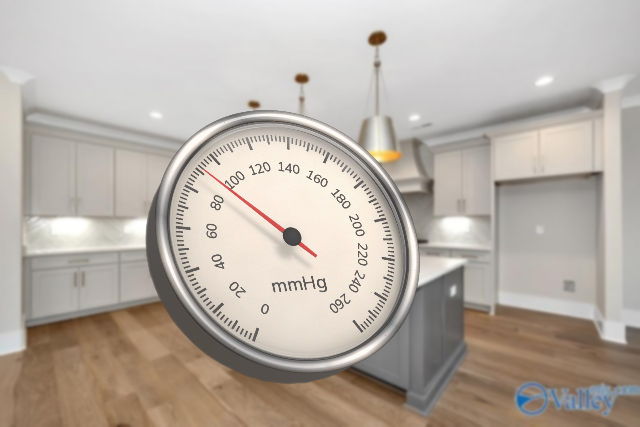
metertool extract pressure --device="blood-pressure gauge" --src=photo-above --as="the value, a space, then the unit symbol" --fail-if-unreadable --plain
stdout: 90 mmHg
